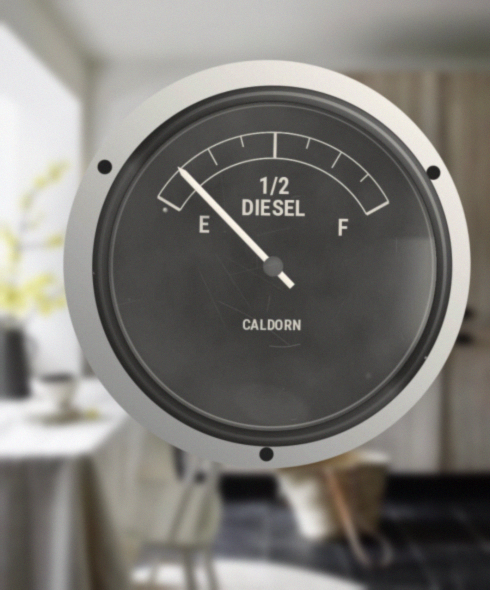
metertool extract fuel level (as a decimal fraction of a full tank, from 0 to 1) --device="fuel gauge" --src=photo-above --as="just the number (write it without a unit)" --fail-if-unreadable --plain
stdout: 0.125
